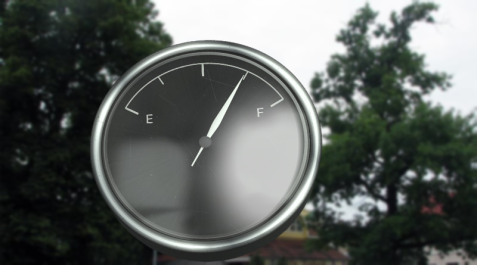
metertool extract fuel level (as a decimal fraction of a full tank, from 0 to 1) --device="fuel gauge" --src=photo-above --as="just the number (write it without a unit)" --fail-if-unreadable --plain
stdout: 0.75
